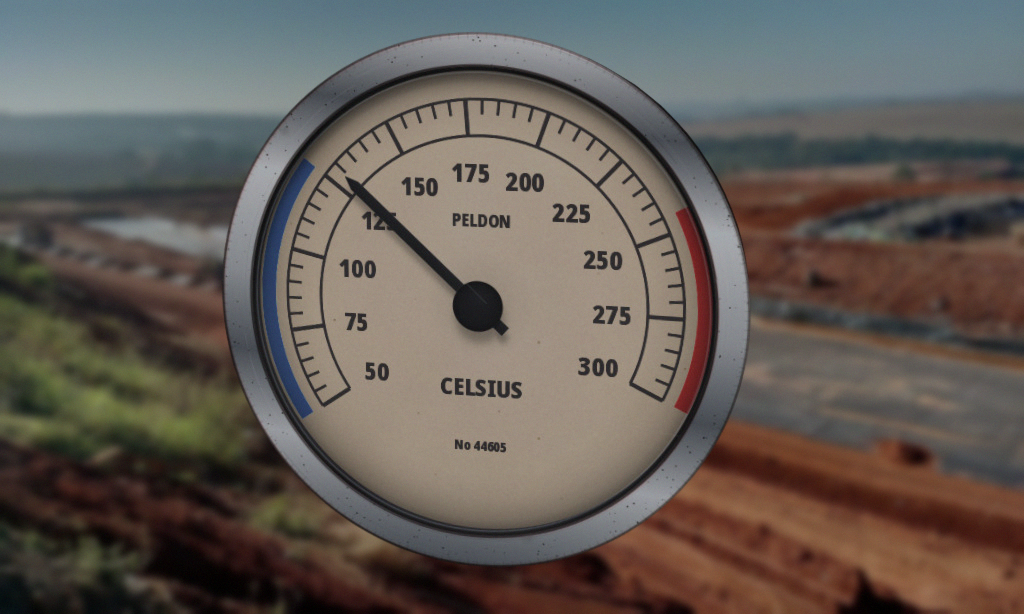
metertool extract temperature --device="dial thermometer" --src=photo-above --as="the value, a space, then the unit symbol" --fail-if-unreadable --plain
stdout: 130 °C
